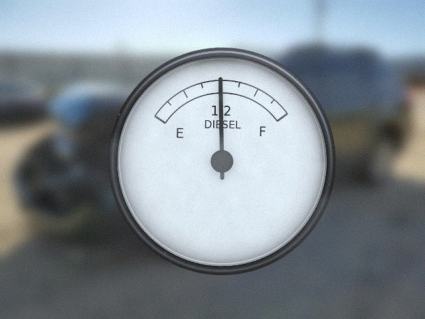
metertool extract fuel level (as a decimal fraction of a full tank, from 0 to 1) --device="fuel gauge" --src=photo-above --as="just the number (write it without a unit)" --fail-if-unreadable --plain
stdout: 0.5
